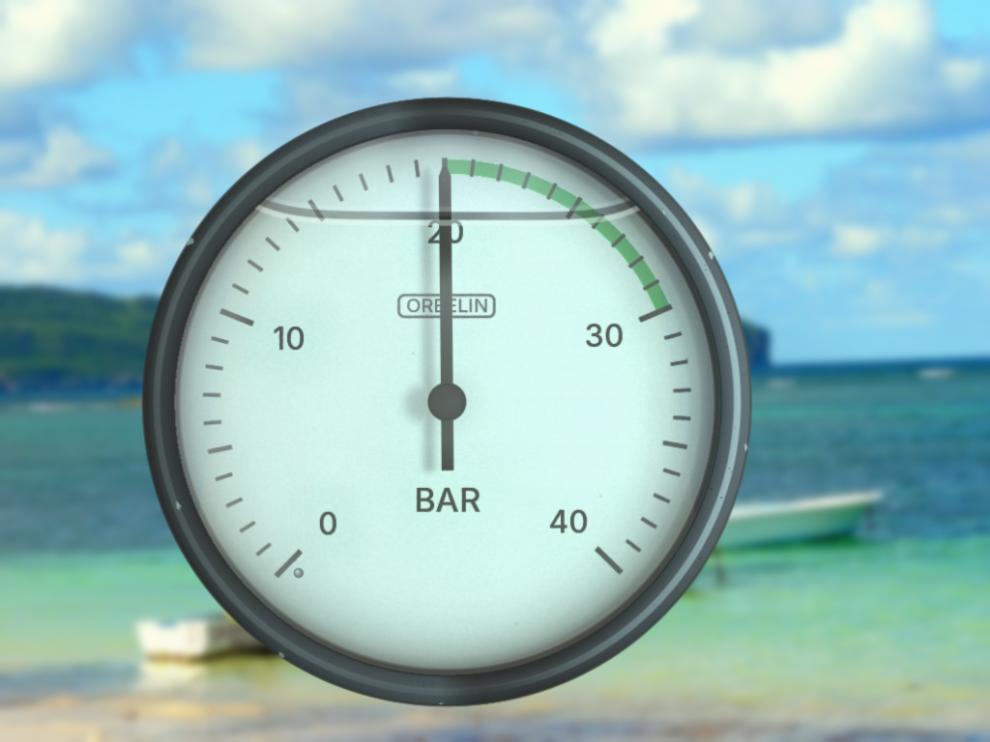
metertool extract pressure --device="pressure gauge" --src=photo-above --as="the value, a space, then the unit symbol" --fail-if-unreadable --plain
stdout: 20 bar
